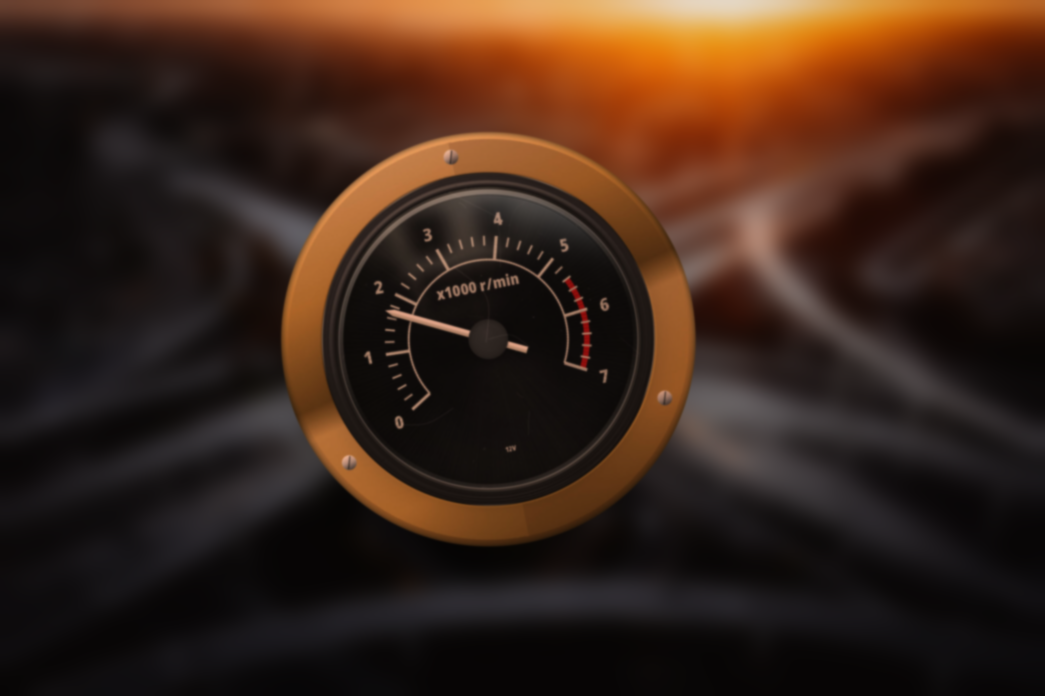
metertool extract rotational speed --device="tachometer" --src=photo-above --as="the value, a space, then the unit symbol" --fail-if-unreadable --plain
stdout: 1700 rpm
